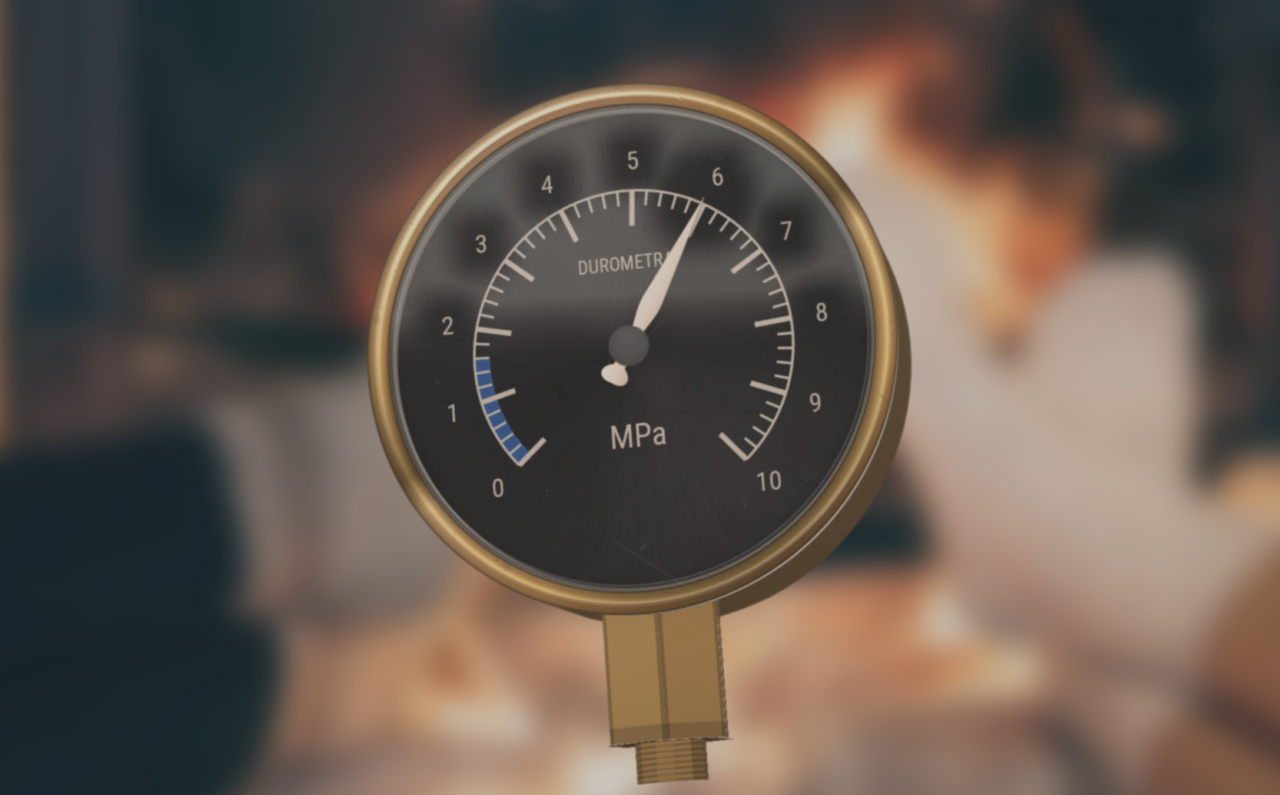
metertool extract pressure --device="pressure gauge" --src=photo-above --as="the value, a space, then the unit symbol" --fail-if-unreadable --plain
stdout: 6 MPa
